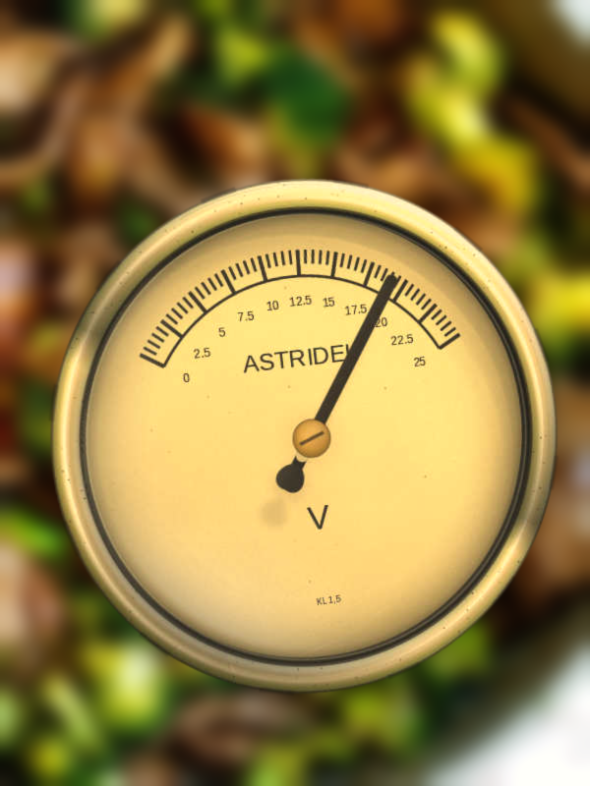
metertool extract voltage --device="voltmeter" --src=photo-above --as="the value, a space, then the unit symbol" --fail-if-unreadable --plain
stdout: 19 V
